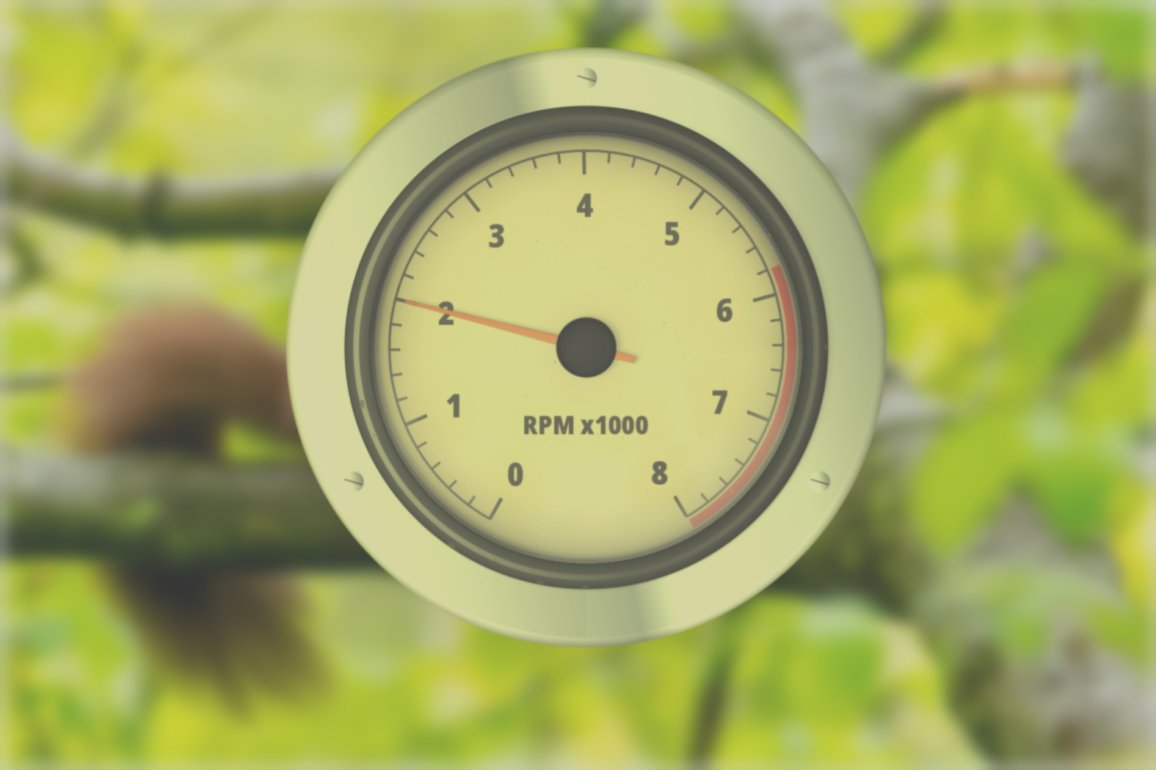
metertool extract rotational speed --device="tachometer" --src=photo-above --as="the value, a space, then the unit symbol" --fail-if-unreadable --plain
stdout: 2000 rpm
